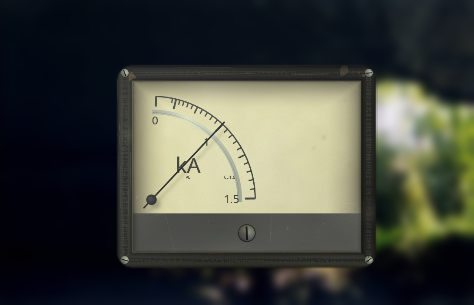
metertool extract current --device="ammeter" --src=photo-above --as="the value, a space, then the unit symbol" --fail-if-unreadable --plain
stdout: 1 kA
